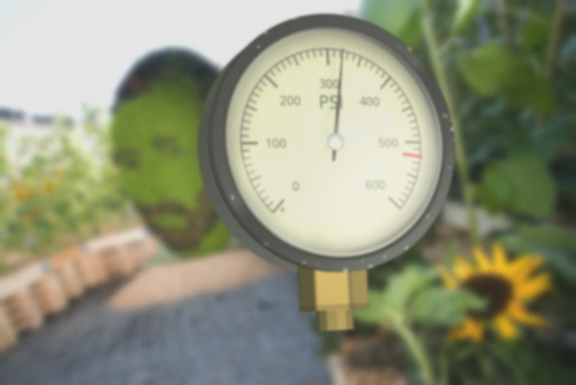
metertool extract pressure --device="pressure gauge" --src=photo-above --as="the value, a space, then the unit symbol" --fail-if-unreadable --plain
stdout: 320 psi
